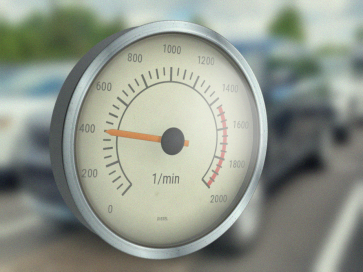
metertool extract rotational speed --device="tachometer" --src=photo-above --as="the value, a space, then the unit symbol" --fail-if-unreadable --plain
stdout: 400 rpm
